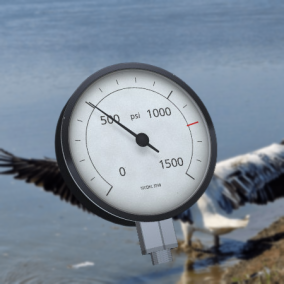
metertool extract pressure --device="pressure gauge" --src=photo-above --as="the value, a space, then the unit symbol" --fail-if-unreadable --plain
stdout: 500 psi
